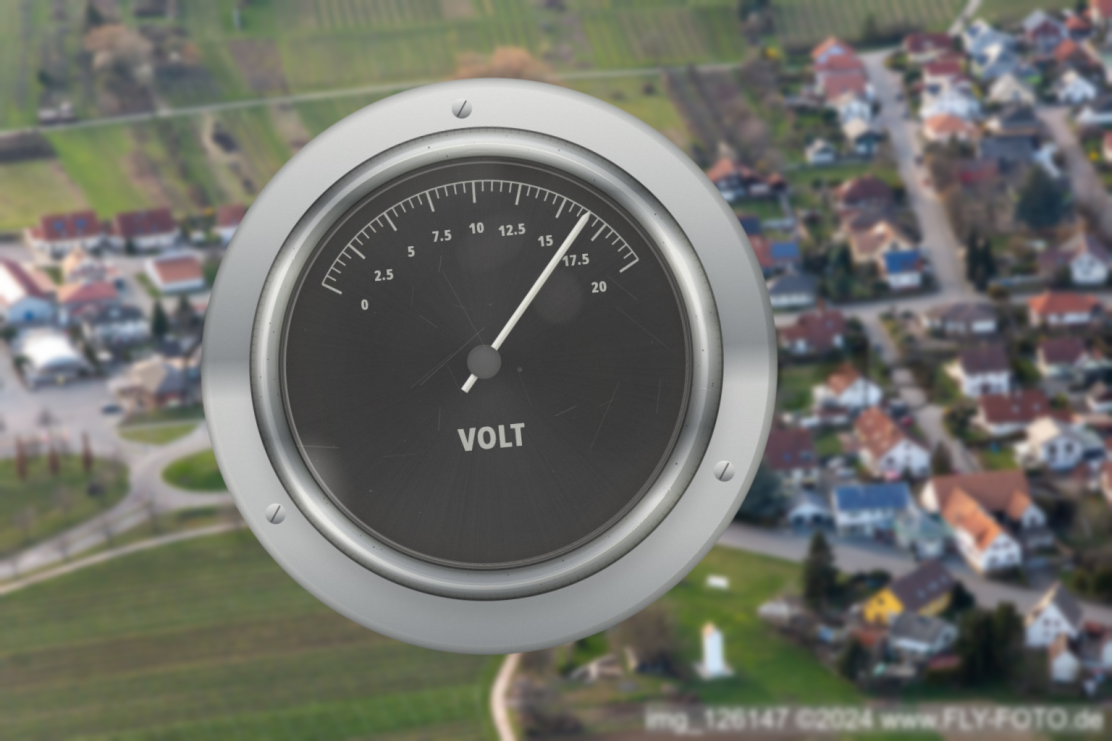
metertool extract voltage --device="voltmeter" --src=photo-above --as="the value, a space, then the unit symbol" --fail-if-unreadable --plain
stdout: 16.5 V
